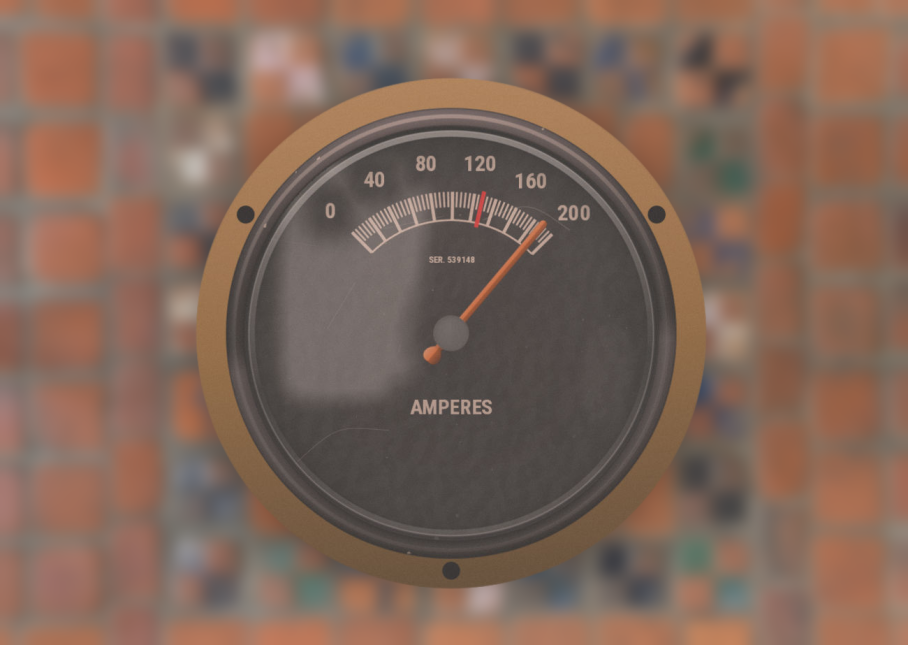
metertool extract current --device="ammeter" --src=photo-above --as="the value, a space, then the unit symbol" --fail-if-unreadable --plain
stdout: 188 A
